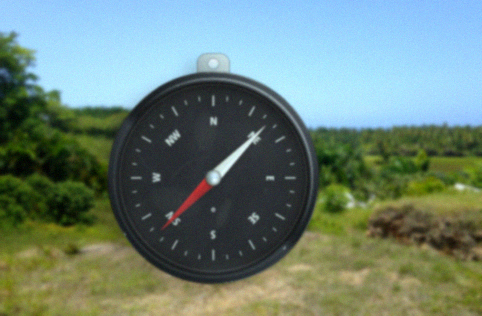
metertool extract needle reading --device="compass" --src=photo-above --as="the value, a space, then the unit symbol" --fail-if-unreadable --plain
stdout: 225 °
